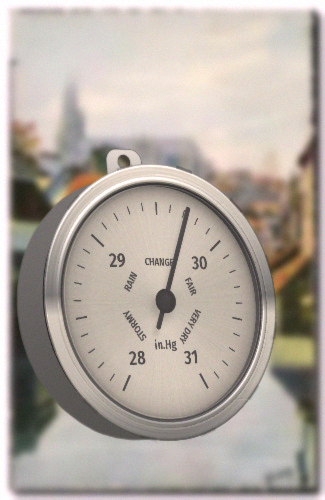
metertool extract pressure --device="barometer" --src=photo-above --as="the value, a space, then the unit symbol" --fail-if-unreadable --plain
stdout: 29.7 inHg
